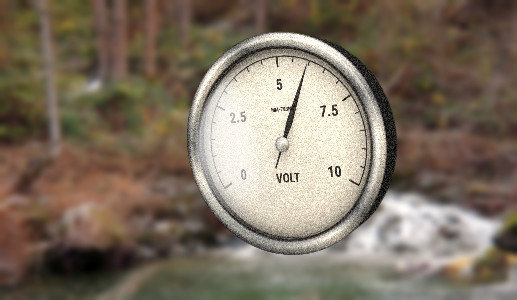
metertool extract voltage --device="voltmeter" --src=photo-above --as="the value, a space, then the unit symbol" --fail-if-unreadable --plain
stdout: 6 V
